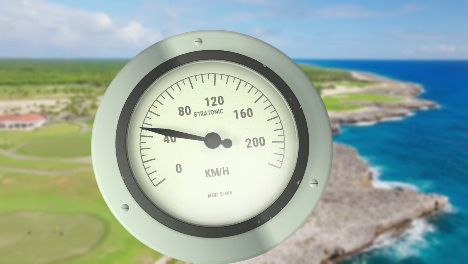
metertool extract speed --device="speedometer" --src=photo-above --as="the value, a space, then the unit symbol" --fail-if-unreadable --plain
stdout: 45 km/h
